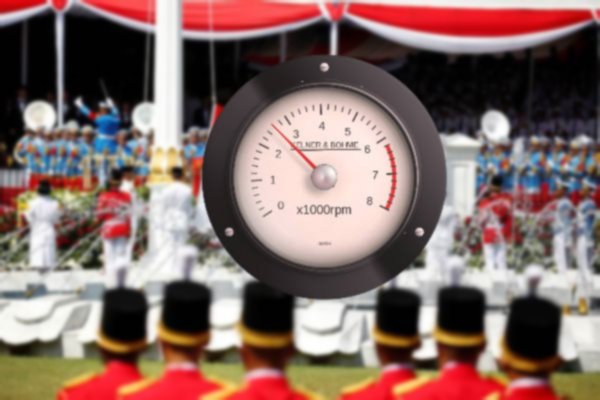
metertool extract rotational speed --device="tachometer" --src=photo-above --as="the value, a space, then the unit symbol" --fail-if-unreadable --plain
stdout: 2600 rpm
